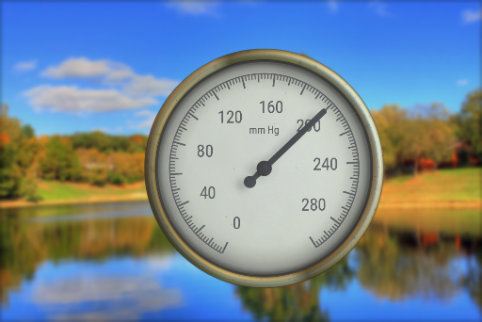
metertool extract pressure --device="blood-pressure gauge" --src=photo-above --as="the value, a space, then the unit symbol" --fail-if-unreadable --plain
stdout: 200 mmHg
